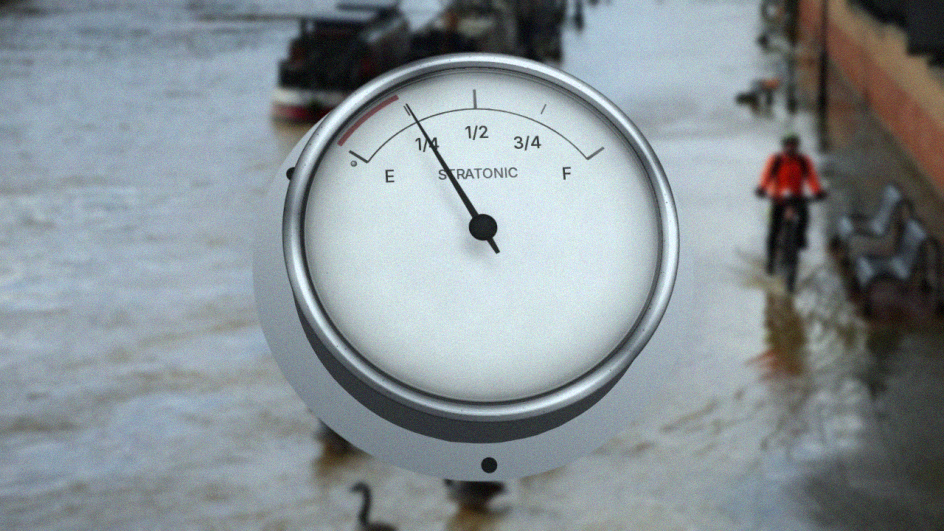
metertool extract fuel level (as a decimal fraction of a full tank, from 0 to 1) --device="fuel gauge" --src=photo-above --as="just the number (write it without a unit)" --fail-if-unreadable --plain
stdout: 0.25
